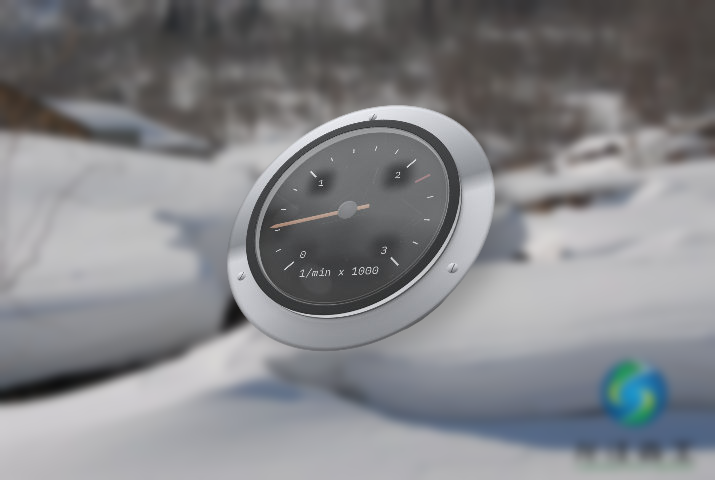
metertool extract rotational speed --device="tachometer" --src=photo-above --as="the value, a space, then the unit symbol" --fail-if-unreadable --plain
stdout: 400 rpm
